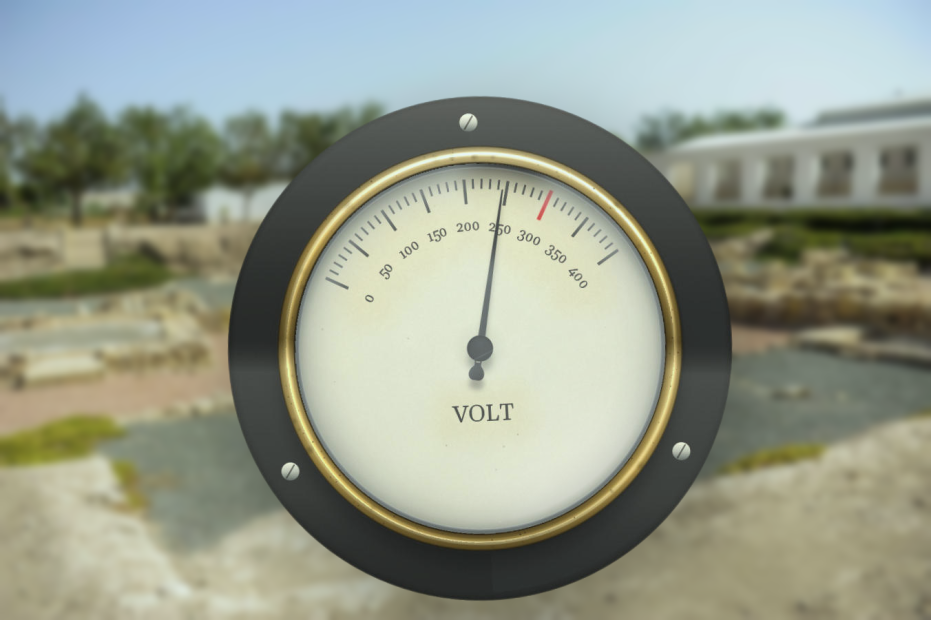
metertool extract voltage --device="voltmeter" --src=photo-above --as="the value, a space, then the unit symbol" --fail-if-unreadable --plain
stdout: 245 V
